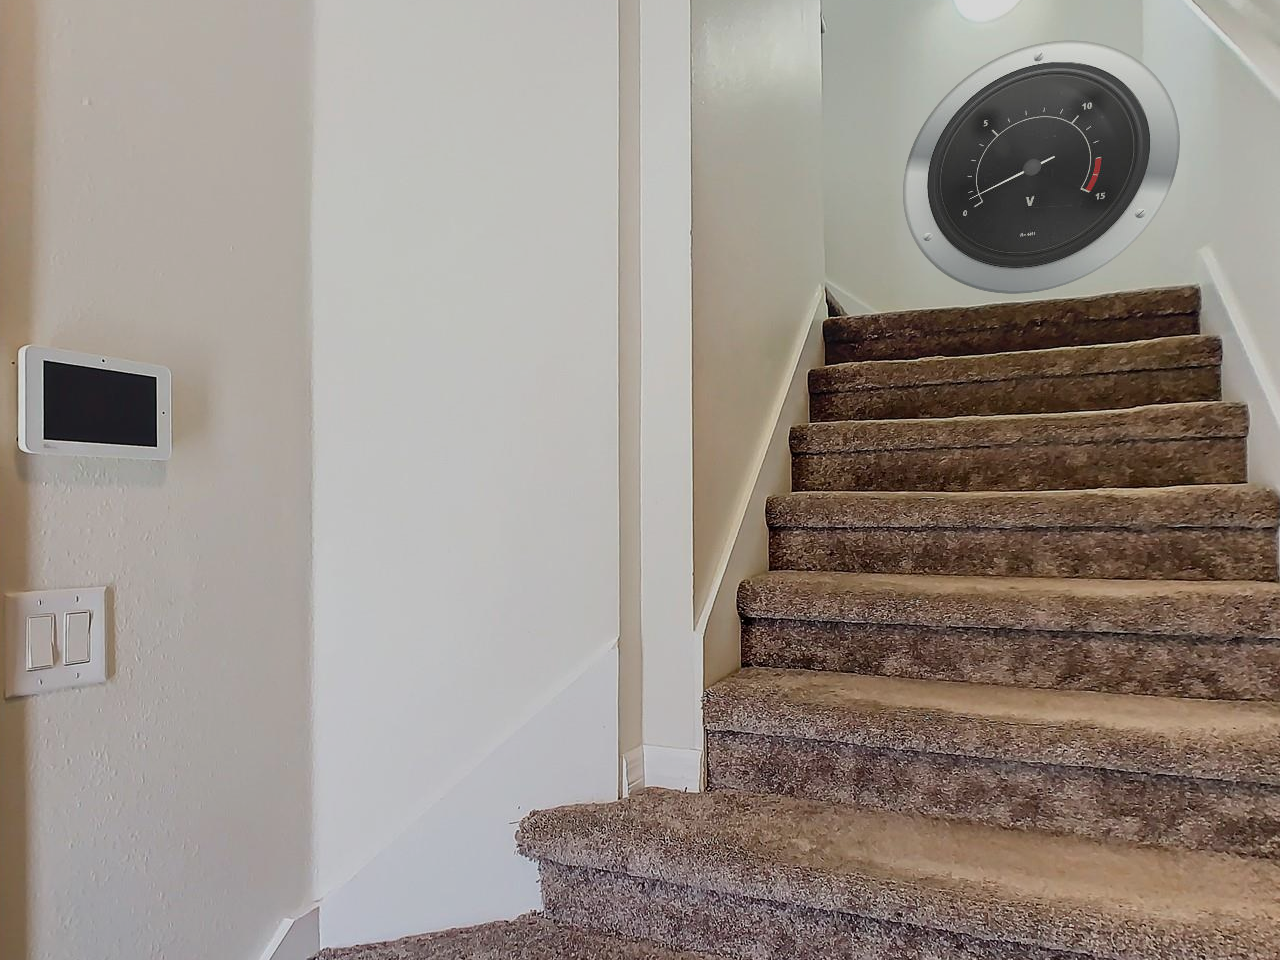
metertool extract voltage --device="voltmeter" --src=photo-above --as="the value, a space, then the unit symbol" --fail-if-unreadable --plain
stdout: 0.5 V
